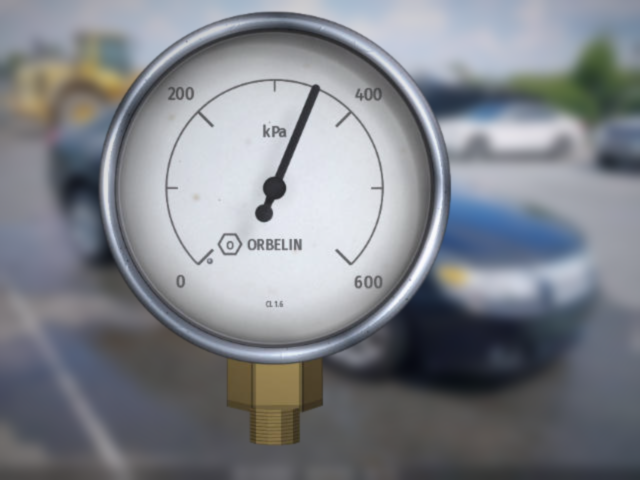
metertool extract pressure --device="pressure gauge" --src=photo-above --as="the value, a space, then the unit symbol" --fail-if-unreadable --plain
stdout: 350 kPa
